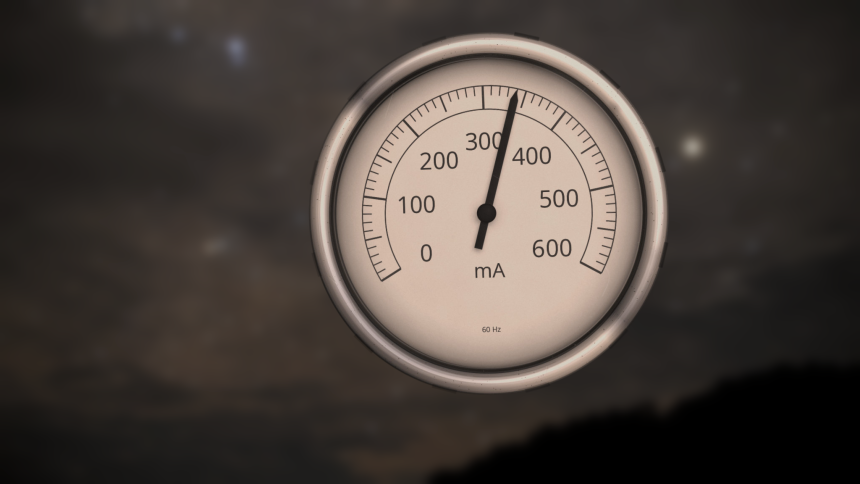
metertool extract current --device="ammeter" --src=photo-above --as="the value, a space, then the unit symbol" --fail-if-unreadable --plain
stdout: 340 mA
